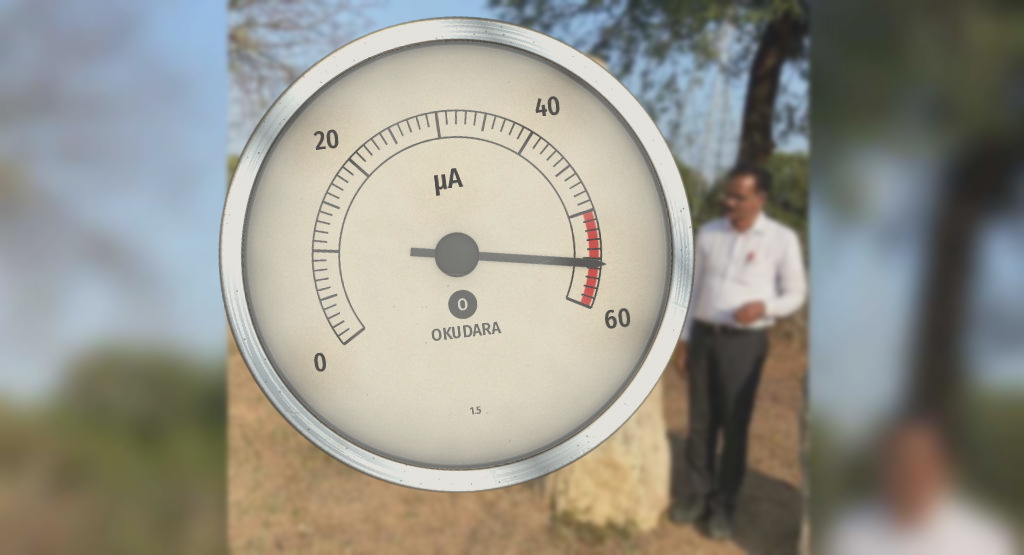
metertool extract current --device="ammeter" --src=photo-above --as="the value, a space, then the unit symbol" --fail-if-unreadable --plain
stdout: 55.5 µA
